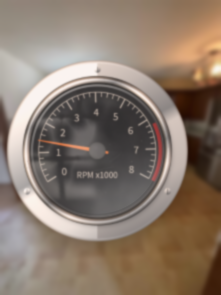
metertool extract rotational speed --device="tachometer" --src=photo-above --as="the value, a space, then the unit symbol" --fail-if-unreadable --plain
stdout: 1400 rpm
